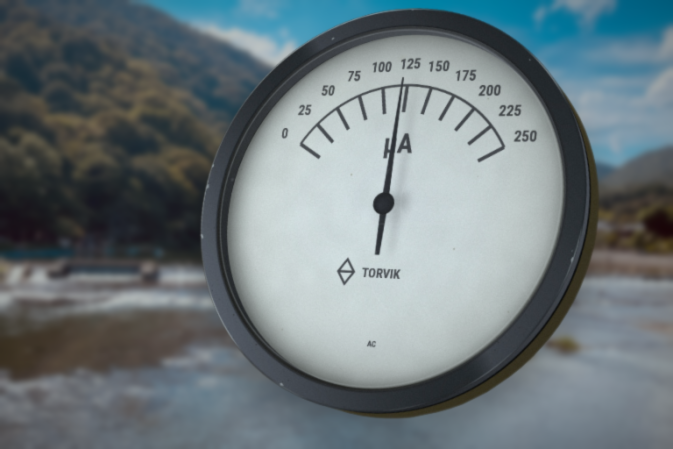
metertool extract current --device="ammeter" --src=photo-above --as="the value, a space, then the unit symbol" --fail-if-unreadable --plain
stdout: 125 µA
